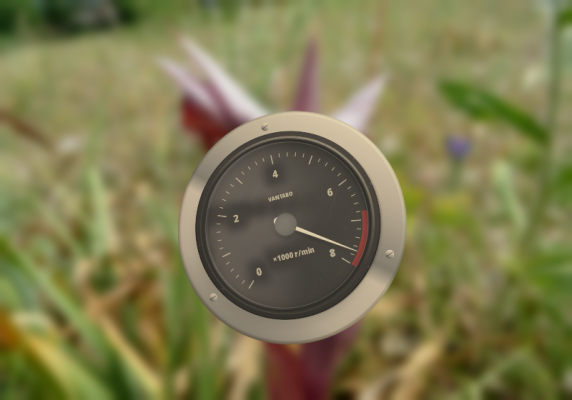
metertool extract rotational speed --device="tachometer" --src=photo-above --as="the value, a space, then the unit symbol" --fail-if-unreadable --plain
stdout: 7700 rpm
